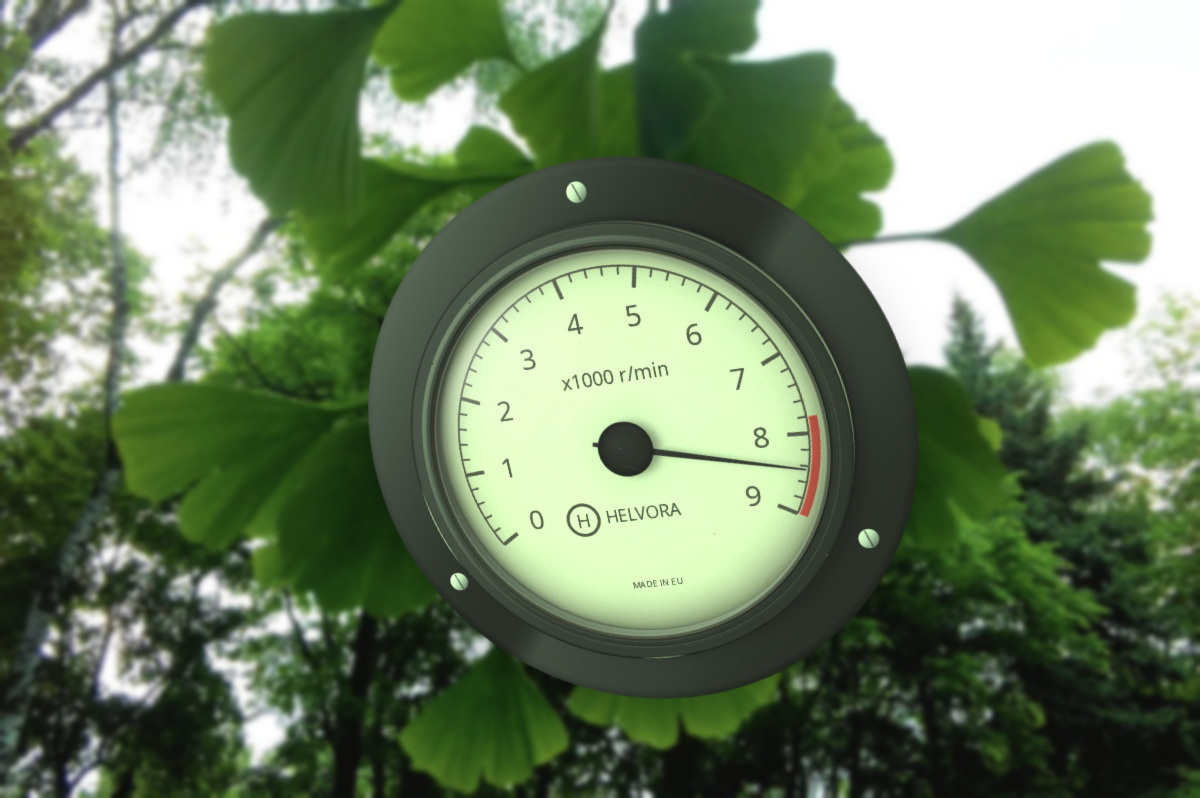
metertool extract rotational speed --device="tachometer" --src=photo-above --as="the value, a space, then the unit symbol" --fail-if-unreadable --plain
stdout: 8400 rpm
